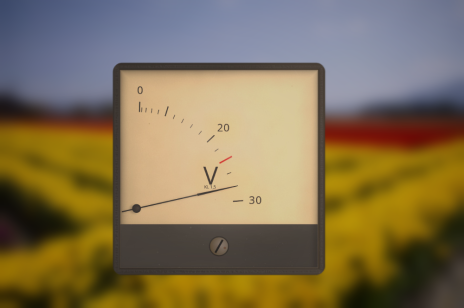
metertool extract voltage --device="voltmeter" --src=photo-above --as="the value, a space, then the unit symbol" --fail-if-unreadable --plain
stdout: 28 V
